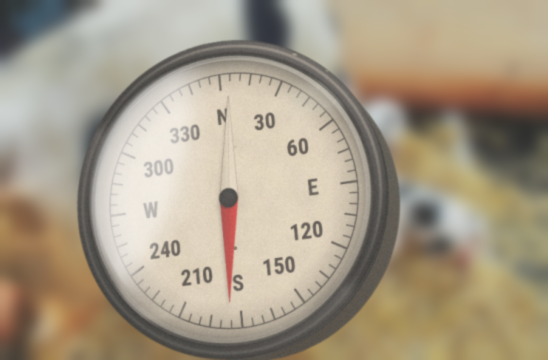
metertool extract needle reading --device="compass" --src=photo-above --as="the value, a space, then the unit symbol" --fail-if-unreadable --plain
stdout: 185 °
